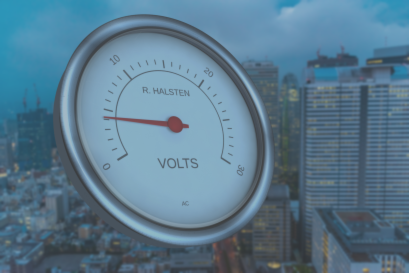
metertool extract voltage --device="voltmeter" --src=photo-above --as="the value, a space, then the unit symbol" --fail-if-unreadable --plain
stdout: 4 V
